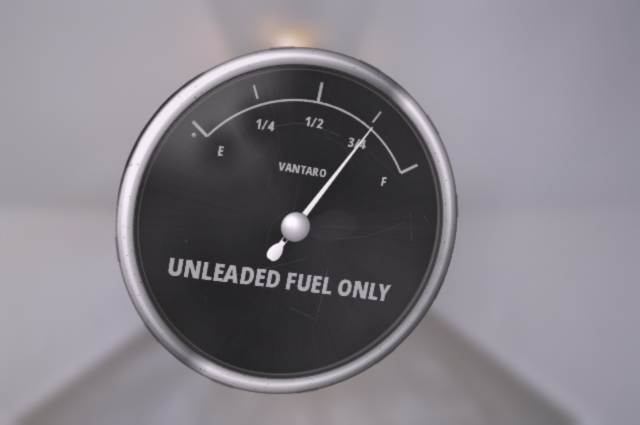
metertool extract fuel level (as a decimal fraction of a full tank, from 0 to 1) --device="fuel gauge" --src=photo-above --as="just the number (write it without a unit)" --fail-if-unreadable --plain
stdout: 0.75
